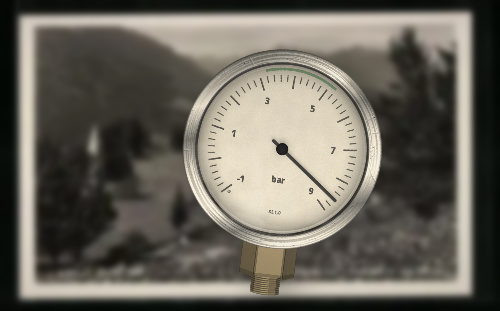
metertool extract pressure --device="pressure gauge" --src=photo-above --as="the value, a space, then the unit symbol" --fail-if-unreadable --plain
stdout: 8.6 bar
